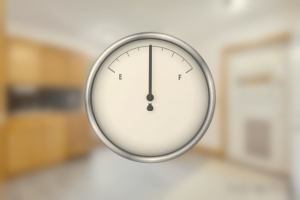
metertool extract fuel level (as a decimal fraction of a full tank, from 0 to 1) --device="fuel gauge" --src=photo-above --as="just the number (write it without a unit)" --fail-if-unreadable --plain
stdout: 0.5
